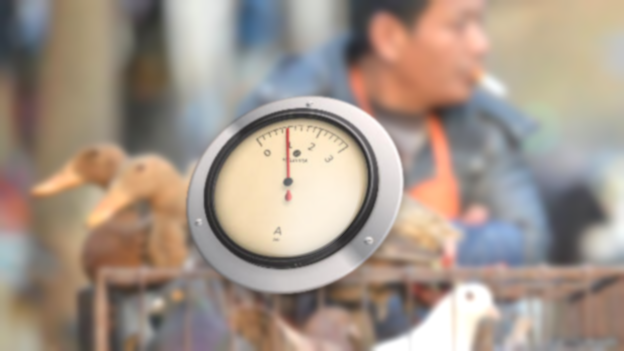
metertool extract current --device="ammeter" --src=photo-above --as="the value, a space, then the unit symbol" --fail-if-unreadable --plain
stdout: 1 A
